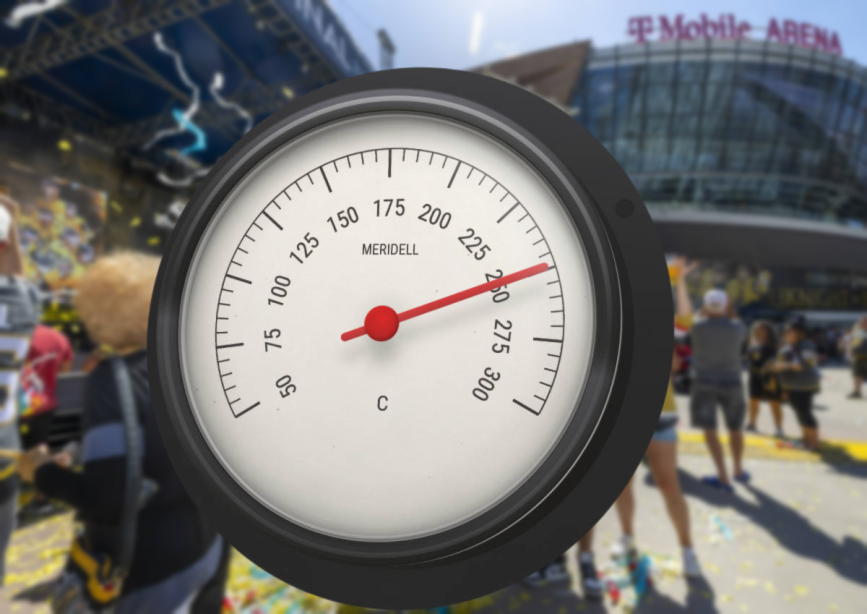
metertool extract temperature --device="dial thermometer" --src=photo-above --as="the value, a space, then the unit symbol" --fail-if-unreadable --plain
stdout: 250 °C
